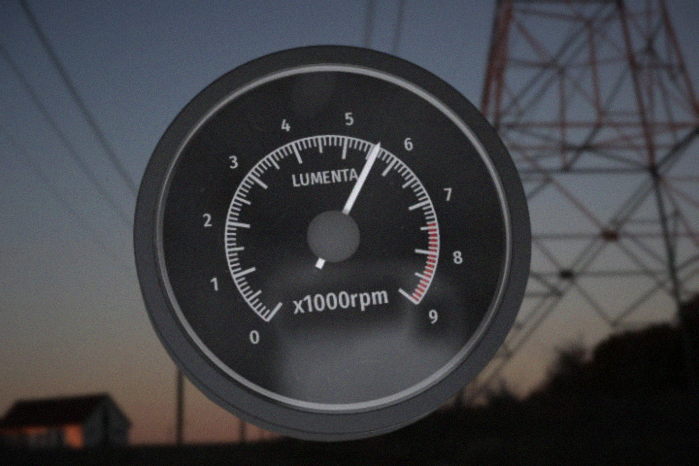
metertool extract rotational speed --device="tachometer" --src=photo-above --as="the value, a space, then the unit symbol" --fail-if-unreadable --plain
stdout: 5600 rpm
